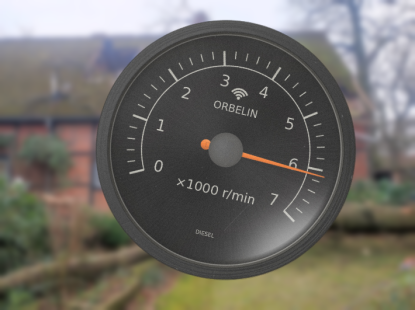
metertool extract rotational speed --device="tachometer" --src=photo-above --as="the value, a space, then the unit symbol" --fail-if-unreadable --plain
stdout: 6100 rpm
